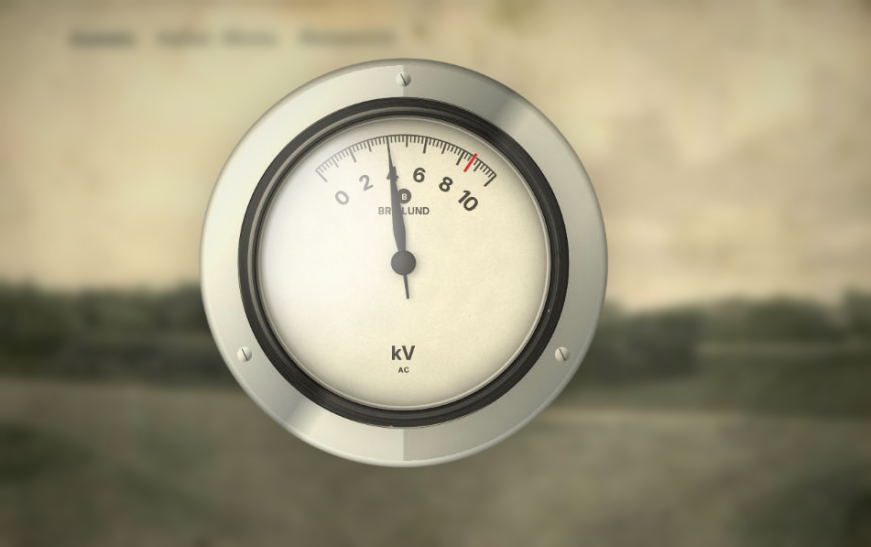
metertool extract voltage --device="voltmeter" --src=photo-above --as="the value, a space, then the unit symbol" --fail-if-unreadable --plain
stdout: 4 kV
